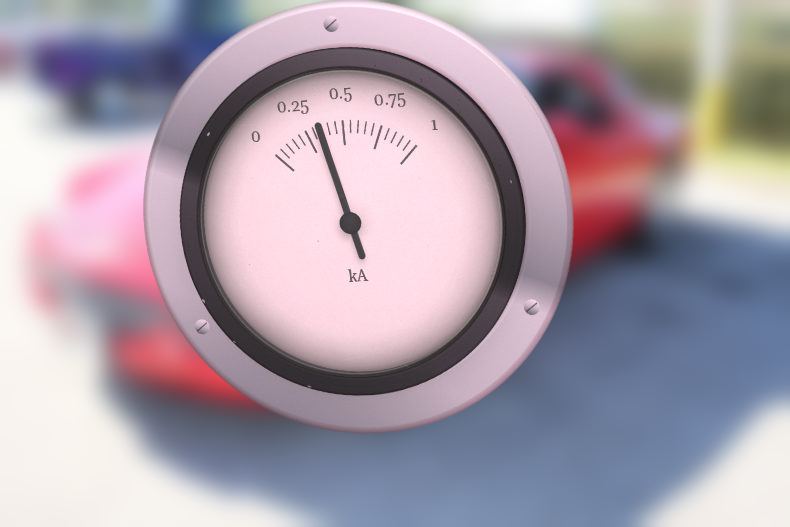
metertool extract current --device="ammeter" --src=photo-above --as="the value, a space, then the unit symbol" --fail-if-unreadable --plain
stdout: 0.35 kA
